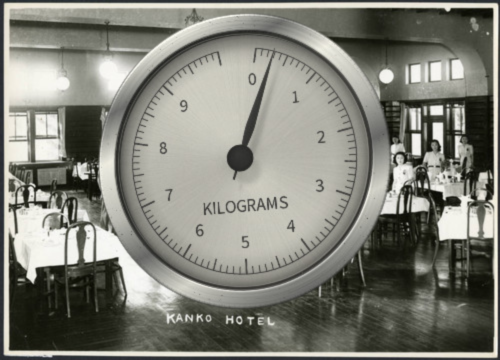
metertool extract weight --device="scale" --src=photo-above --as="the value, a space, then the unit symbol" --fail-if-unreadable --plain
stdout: 0.3 kg
